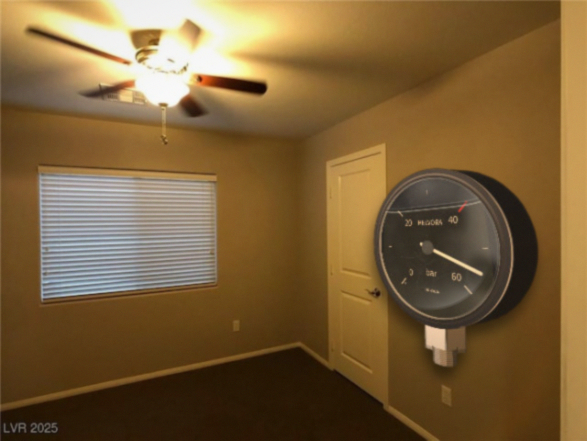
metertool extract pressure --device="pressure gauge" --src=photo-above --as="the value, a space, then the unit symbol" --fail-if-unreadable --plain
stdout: 55 bar
